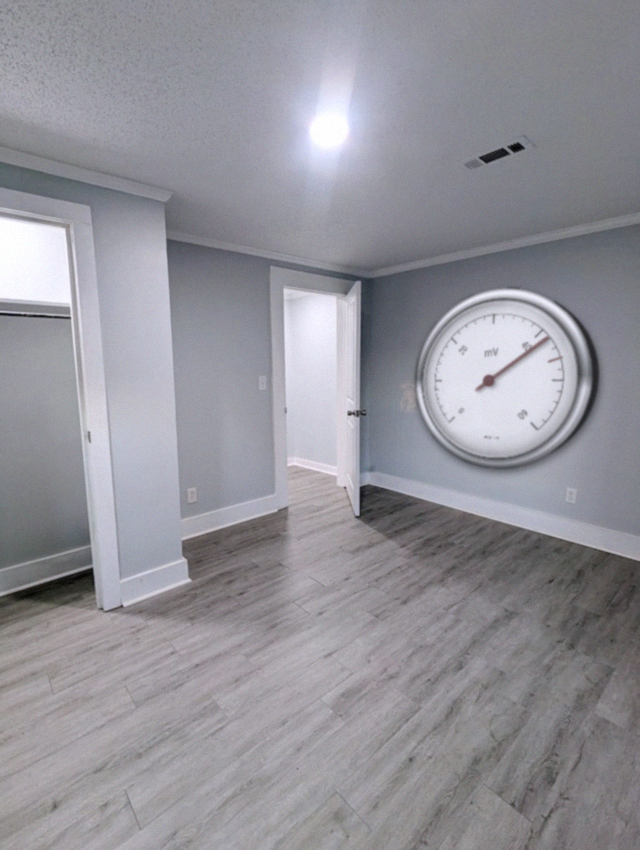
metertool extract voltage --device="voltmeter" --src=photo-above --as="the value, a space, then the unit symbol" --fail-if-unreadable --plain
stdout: 42 mV
